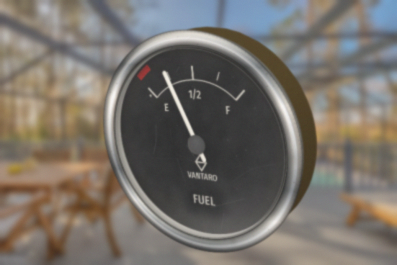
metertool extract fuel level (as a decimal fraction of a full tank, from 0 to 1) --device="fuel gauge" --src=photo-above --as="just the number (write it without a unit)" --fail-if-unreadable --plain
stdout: 0.25
